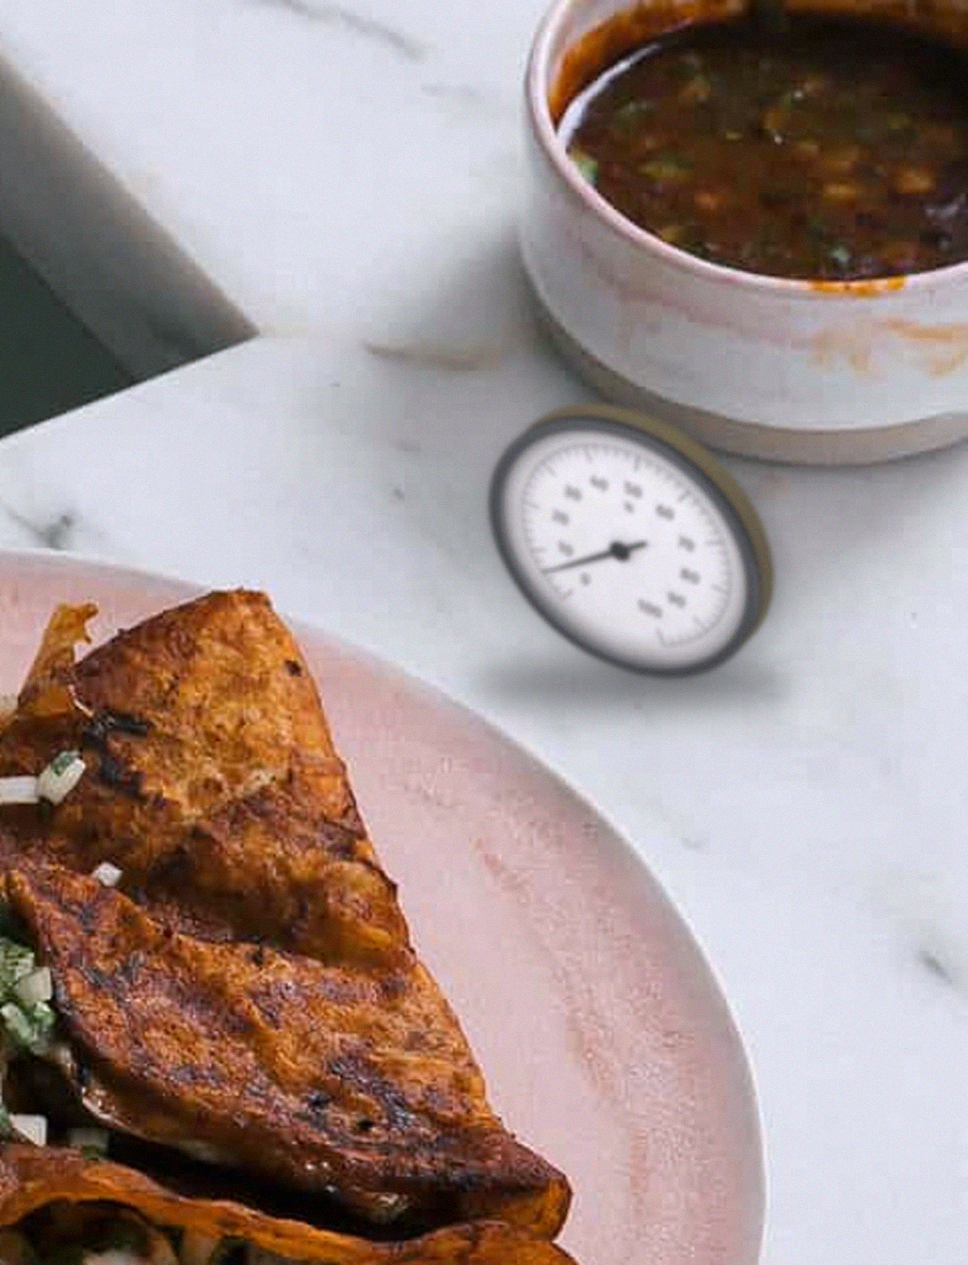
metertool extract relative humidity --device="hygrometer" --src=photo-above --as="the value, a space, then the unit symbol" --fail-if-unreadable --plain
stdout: 6 %
